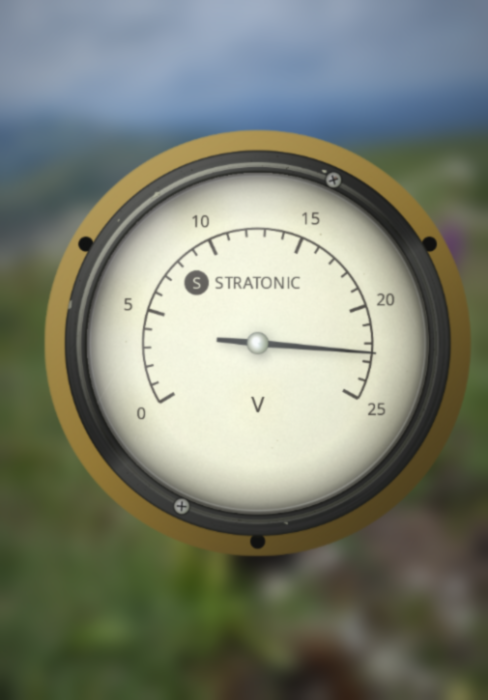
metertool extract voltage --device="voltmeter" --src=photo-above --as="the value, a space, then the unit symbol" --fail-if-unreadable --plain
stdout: 22.5 V
